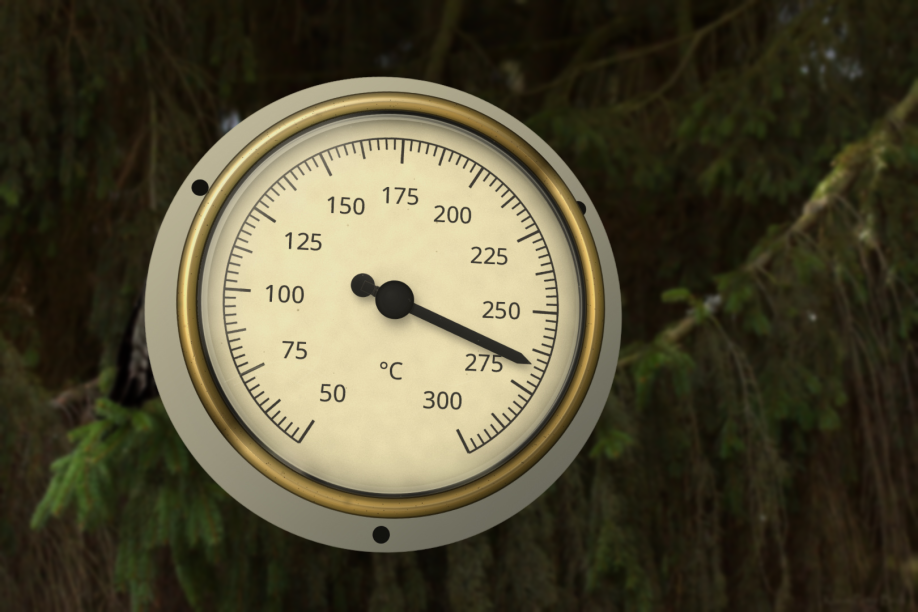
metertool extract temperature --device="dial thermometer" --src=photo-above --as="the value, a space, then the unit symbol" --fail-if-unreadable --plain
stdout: 267.5 °C
